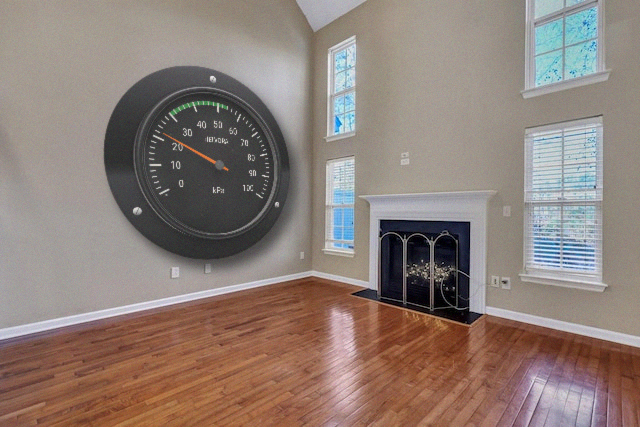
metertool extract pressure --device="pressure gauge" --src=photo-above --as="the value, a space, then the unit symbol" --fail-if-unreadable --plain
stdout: 22 kPa
